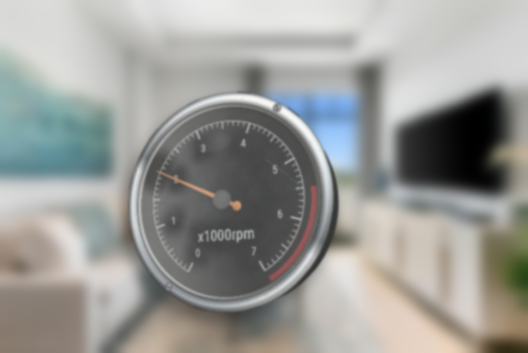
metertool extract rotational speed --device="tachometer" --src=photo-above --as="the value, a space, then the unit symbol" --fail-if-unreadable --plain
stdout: 2000 rpm
